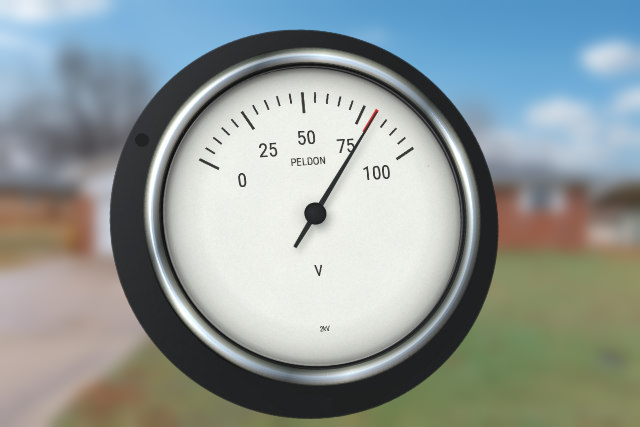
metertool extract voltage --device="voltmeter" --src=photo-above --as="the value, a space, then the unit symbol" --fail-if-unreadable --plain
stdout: 80 V
